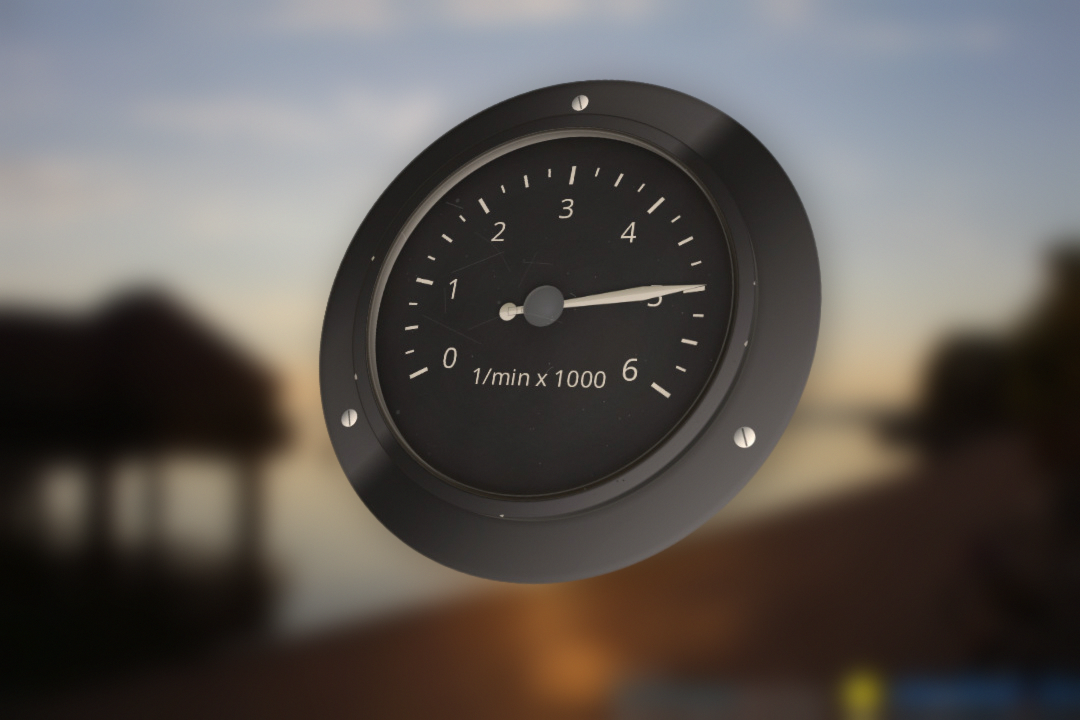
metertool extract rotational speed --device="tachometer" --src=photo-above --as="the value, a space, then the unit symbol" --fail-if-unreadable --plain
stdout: 5000 rpm
